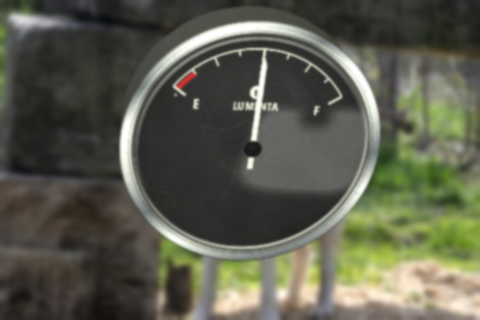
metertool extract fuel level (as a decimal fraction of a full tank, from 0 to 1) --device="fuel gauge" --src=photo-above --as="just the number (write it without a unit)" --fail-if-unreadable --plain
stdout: 0.5
